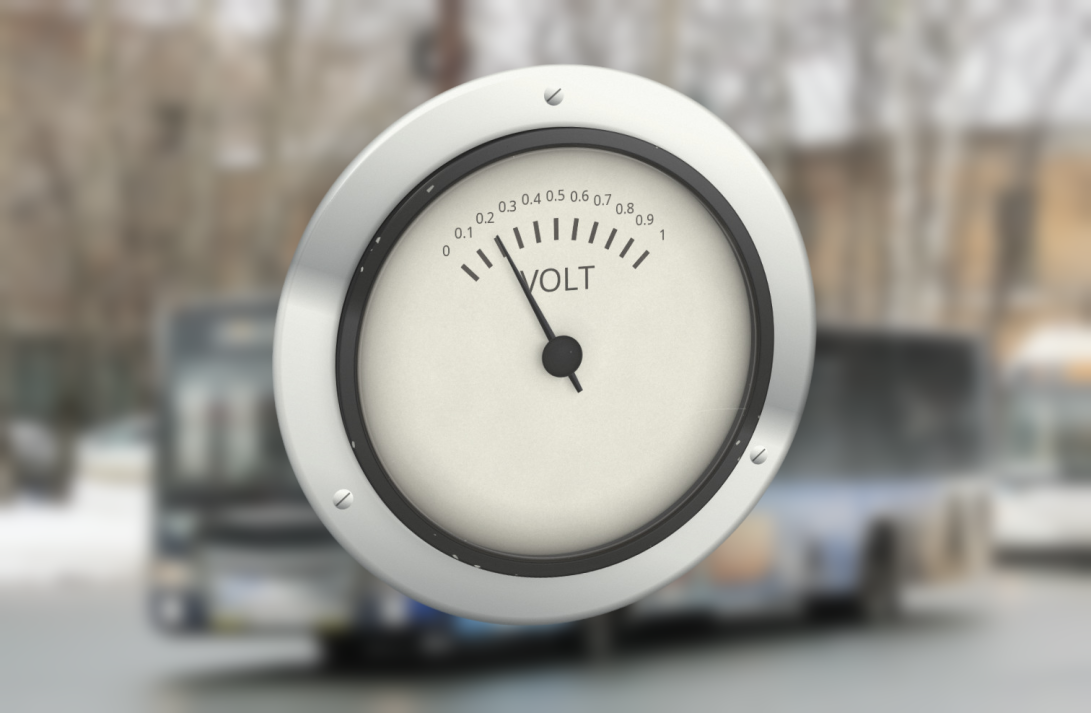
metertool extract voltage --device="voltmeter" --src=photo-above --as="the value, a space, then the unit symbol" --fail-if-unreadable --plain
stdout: 0.2 V
